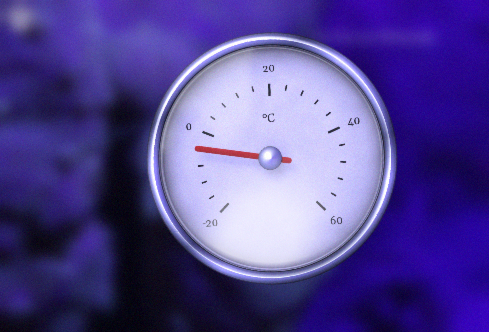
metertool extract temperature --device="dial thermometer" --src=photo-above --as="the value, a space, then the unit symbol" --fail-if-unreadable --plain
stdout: -4 °C
